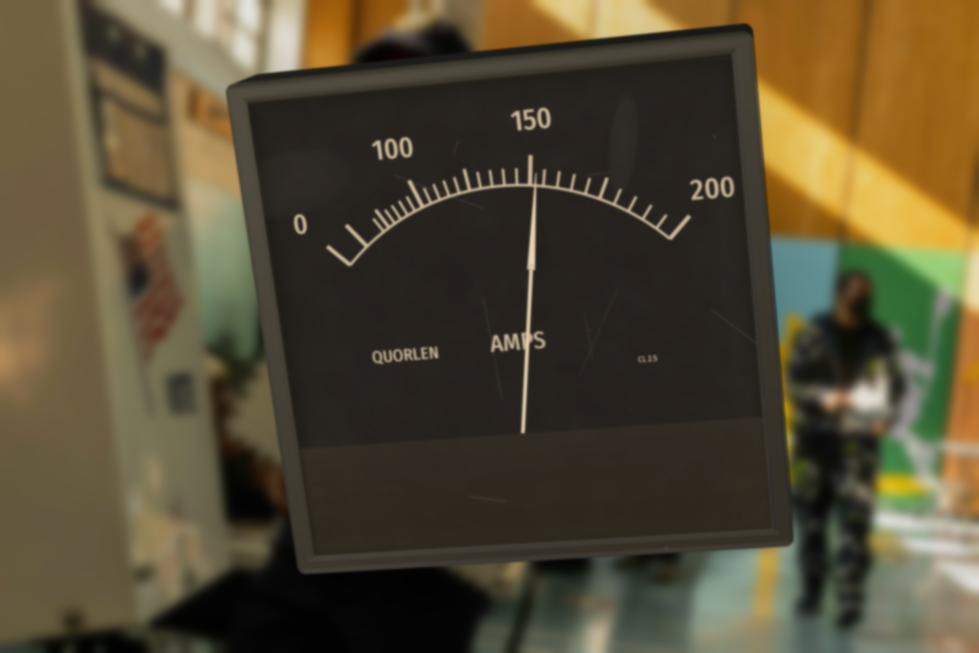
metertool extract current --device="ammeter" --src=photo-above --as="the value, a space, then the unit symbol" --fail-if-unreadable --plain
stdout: 152.5 A
